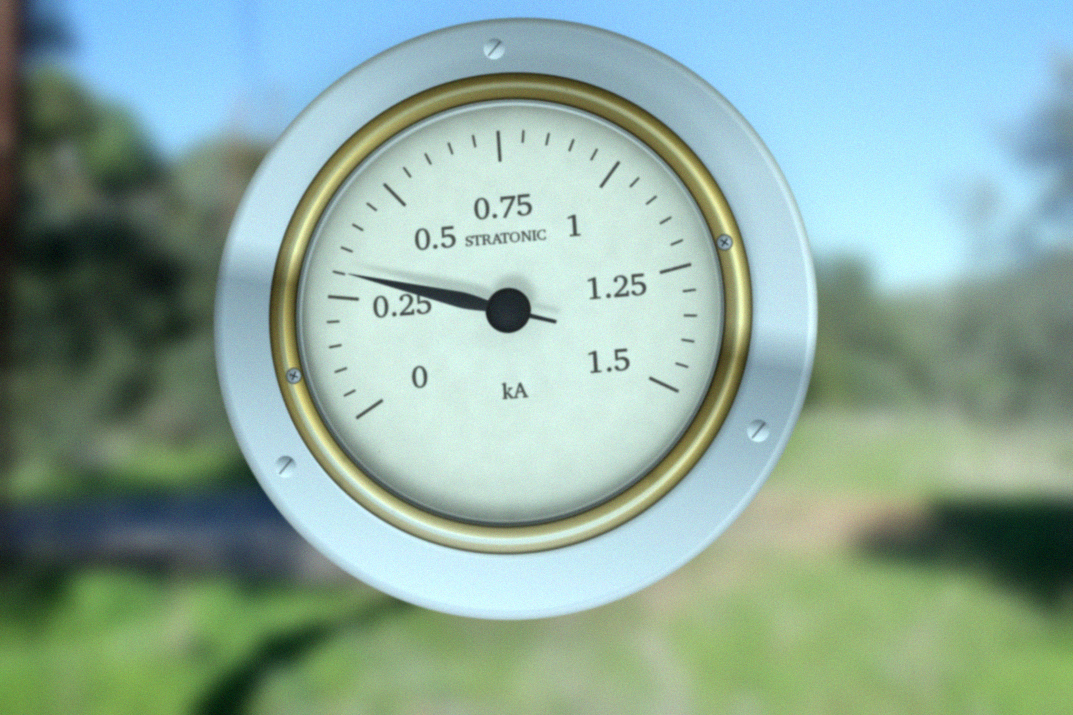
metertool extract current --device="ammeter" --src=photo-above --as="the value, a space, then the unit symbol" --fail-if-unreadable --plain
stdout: 0.3 kA
